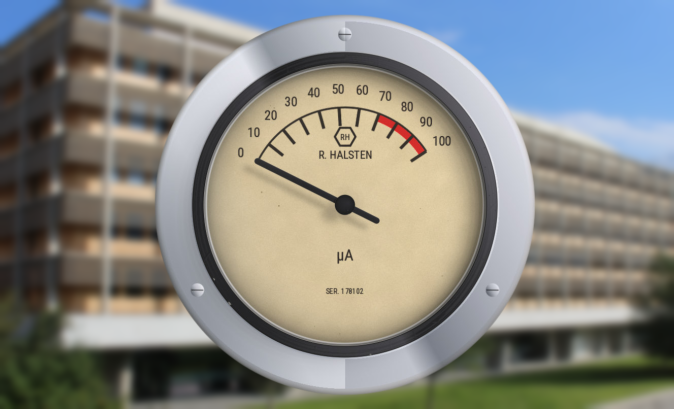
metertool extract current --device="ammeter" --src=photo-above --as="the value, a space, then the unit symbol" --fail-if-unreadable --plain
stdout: 0 µA
